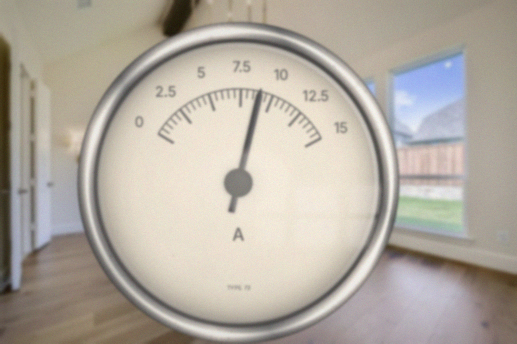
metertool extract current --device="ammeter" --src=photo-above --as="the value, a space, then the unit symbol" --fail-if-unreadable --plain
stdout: 9 A
